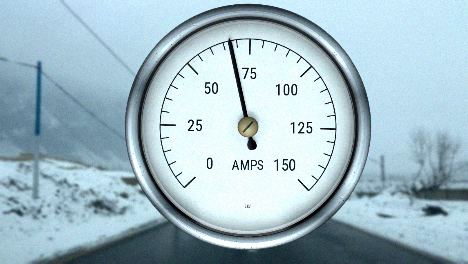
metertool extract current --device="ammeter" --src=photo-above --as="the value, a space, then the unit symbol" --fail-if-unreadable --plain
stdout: 67.5 A
